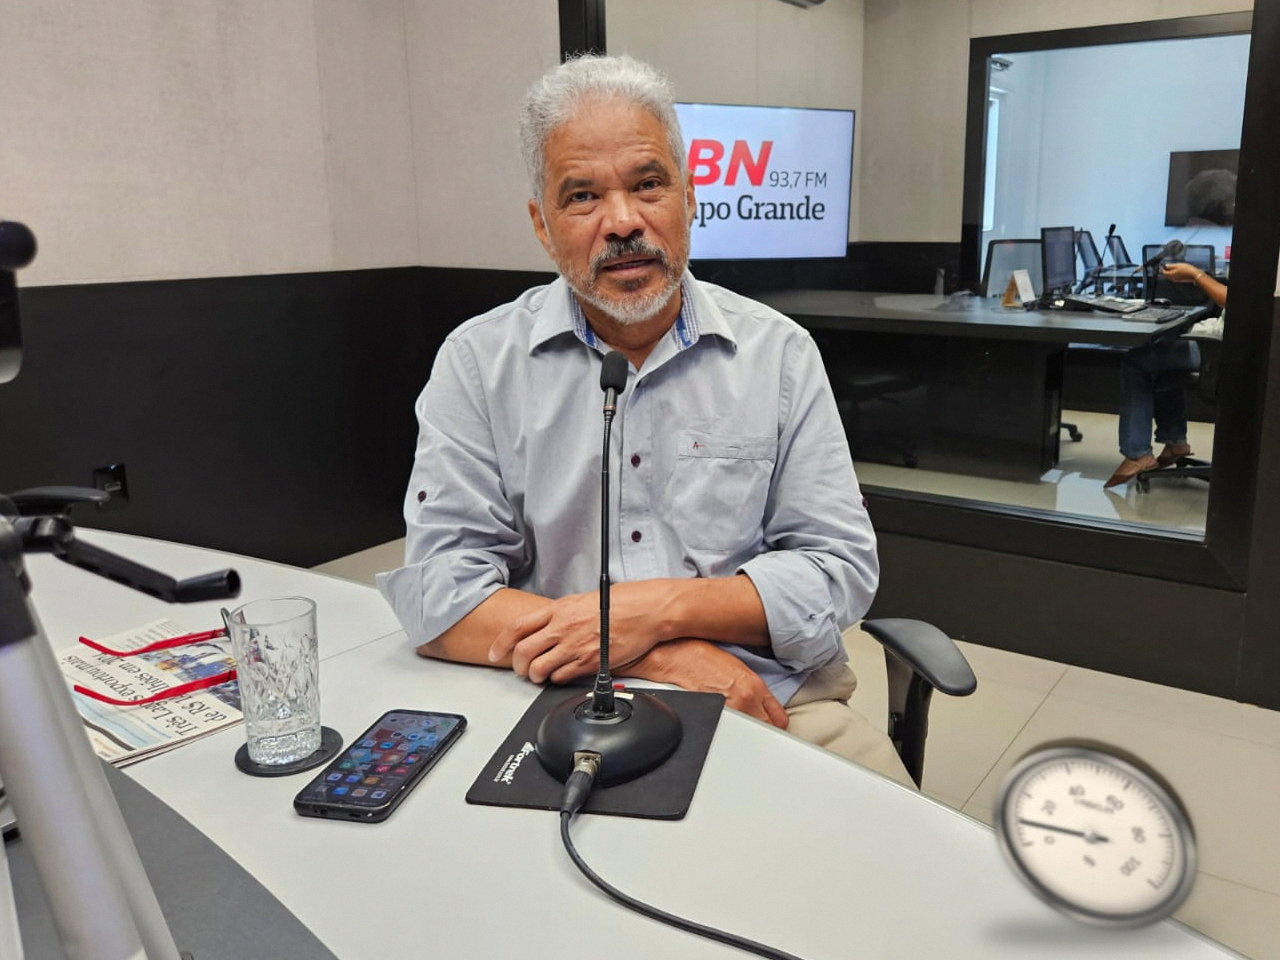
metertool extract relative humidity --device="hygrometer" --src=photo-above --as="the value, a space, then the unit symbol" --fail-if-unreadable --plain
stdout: 10 %
